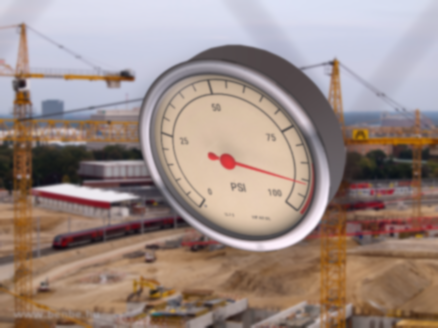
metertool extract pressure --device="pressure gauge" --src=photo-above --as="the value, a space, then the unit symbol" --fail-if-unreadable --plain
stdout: 90 psi
